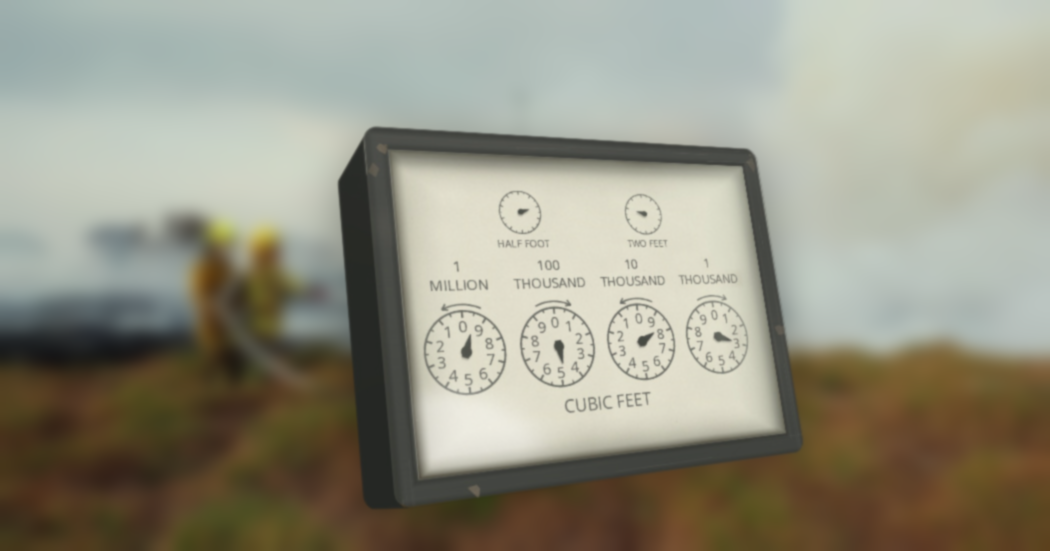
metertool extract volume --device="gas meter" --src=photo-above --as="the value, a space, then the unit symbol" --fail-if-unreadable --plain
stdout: 948300 ft³
